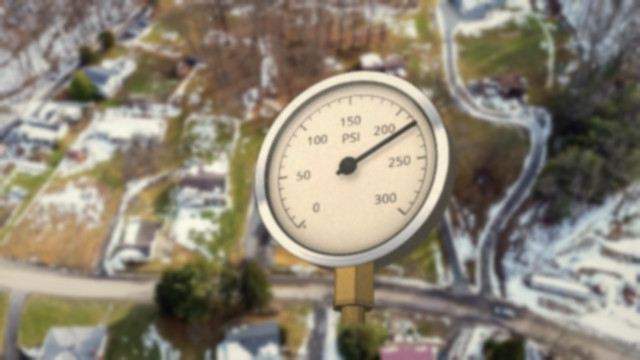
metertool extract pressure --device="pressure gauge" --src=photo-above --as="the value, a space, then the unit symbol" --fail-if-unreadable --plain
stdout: 220 psi
